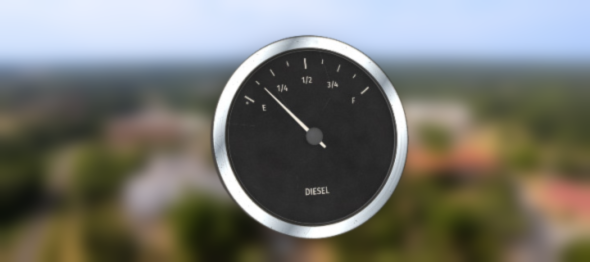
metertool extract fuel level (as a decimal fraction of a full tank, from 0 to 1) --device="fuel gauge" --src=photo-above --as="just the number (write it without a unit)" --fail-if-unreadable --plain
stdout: 0.125
